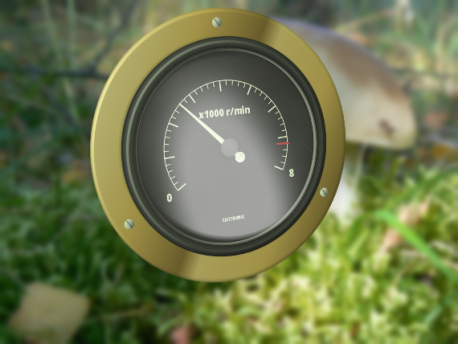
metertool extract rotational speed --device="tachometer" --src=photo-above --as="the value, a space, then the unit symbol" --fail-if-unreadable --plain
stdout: 2600 rpm
